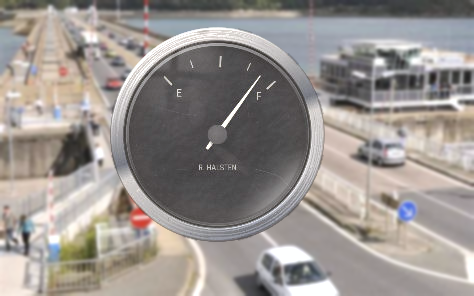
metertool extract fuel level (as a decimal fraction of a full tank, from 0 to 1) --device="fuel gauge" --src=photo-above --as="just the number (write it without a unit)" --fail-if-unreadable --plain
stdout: 0.875
